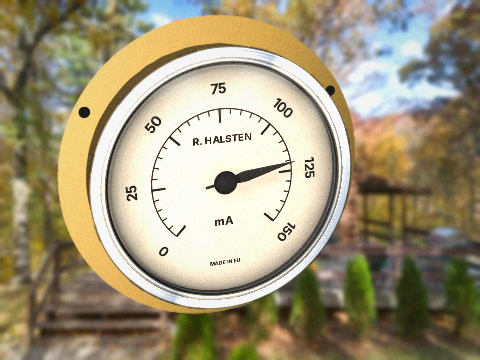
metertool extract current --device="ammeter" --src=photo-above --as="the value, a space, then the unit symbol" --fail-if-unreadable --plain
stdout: 120 mA
